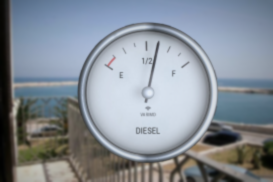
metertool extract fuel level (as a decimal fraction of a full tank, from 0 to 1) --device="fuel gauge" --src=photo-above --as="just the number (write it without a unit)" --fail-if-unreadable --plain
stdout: 0.625
